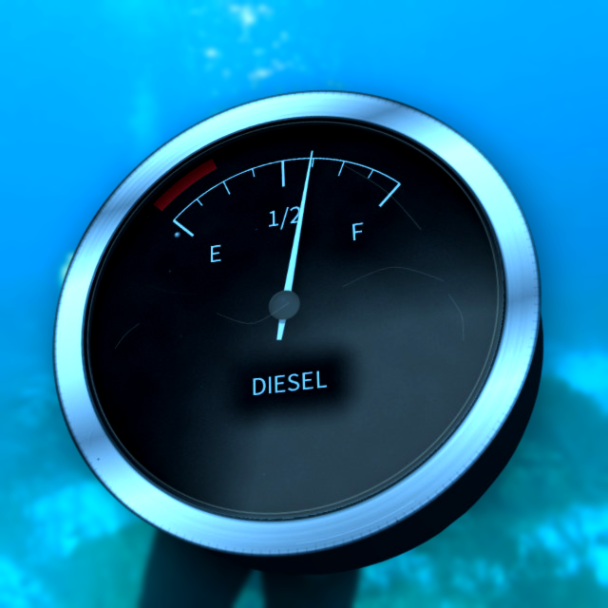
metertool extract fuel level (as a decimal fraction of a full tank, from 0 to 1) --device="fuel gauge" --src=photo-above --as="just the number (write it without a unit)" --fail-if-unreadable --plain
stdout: 0.625
